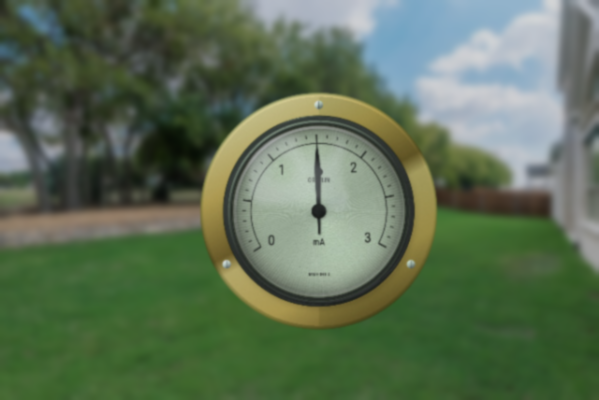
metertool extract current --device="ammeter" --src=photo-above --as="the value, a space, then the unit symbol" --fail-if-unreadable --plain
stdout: 1.5 mA
